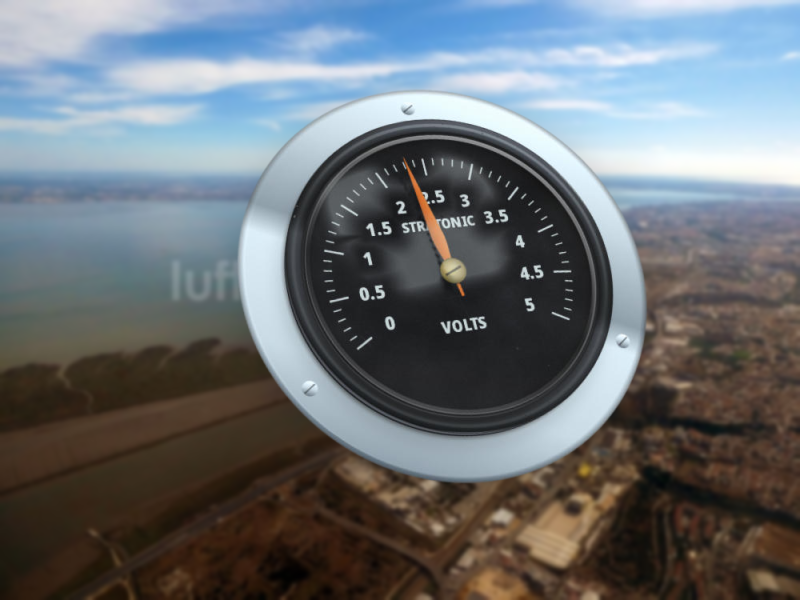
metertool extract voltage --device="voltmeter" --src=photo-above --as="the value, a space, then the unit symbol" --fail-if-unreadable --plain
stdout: 2.3 V
